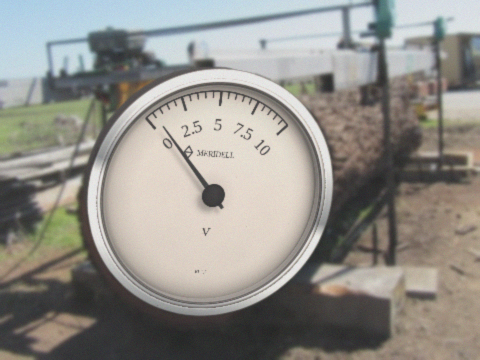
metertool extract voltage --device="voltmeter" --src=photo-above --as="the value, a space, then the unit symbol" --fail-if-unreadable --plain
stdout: 0.5 V
